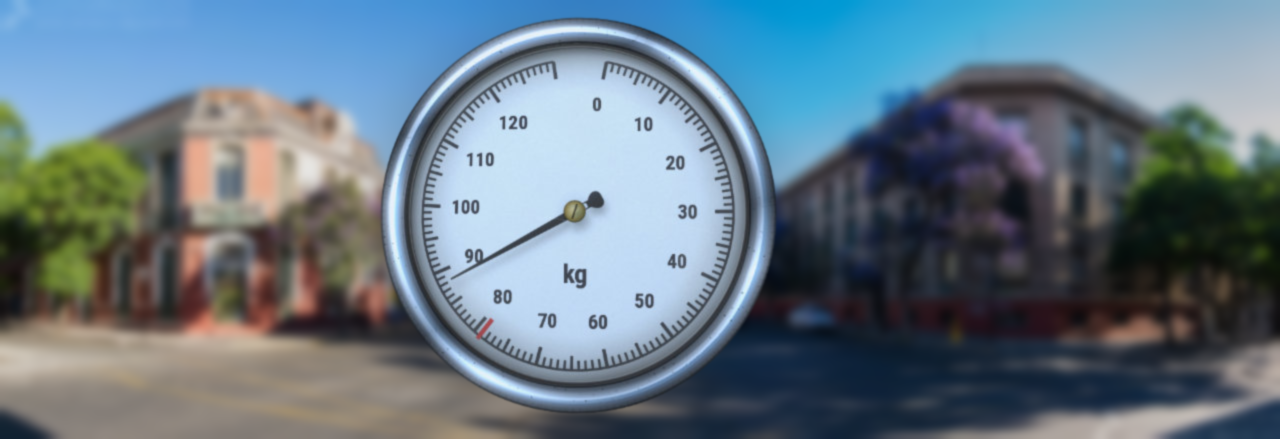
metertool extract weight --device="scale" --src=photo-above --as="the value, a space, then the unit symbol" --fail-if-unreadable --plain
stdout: 88 kg
